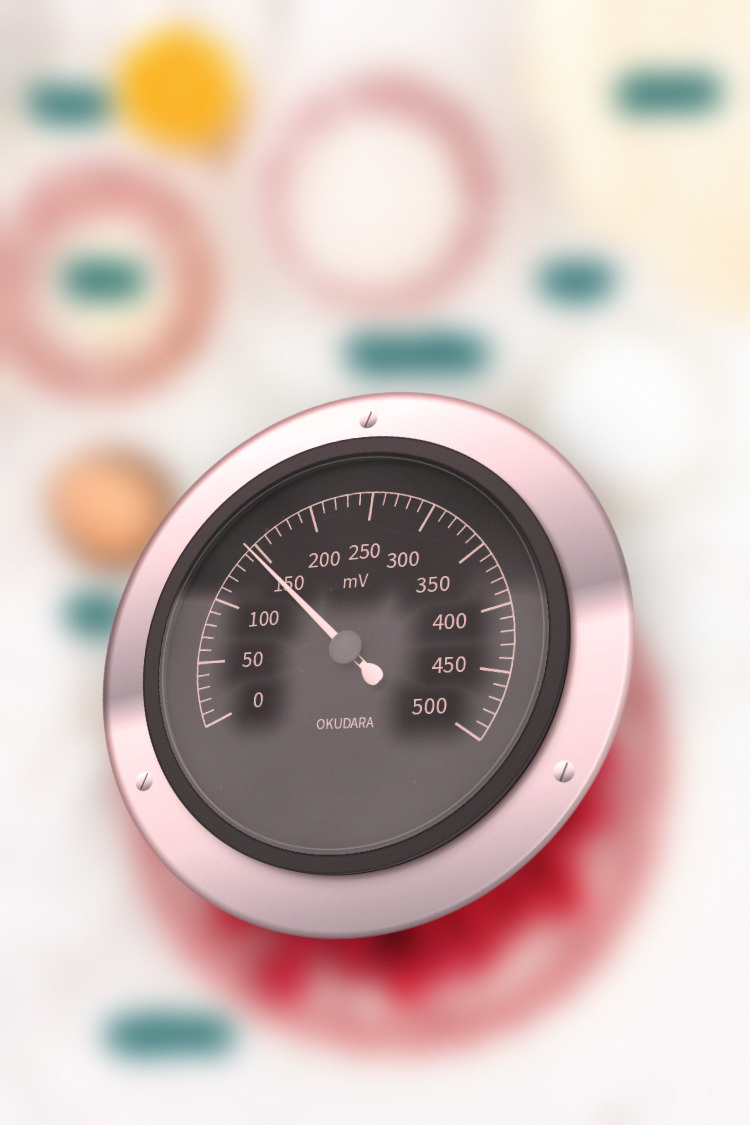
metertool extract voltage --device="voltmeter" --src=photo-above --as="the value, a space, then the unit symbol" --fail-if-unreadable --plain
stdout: 145 mV
